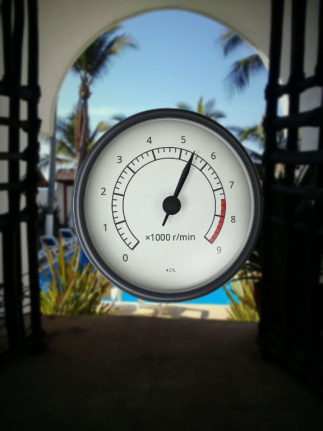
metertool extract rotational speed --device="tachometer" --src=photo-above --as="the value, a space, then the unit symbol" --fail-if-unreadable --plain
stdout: 5400 rpm
